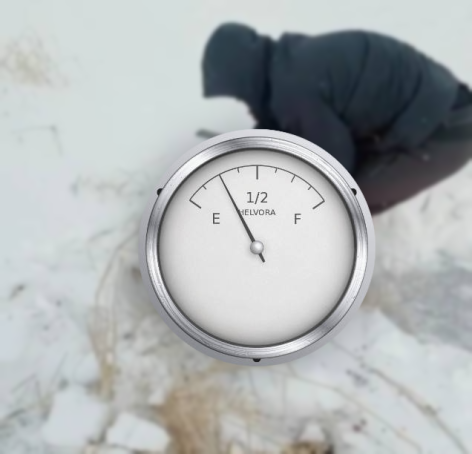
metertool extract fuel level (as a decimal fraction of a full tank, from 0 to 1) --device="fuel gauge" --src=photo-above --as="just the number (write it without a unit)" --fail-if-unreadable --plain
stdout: 0.25
